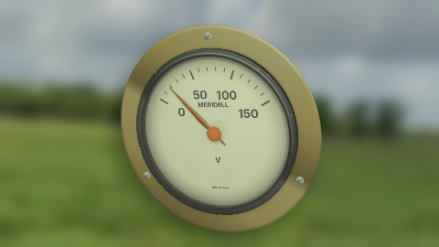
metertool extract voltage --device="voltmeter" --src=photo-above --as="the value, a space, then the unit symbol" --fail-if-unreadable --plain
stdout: 20 V
